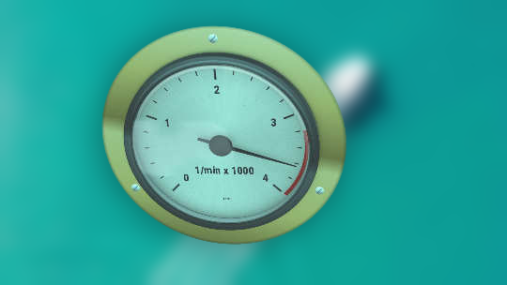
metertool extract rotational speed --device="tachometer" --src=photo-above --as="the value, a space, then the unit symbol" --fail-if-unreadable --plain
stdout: 3600 rpm
